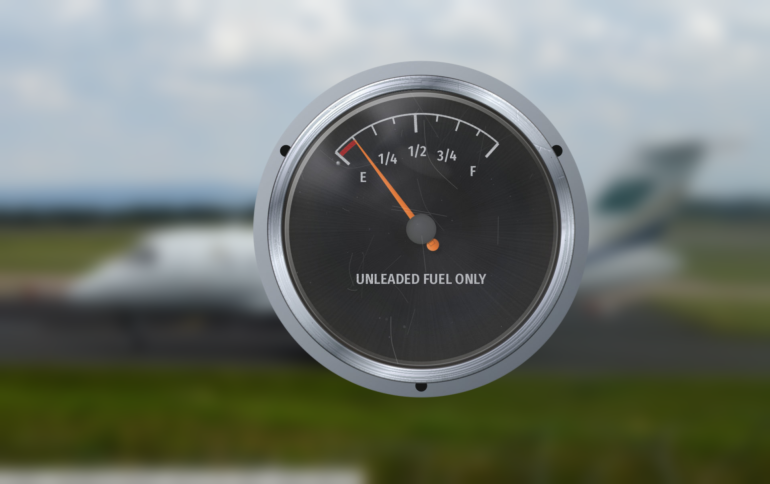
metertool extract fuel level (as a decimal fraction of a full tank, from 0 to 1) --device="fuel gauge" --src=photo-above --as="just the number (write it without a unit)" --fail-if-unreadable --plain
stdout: 0.125
